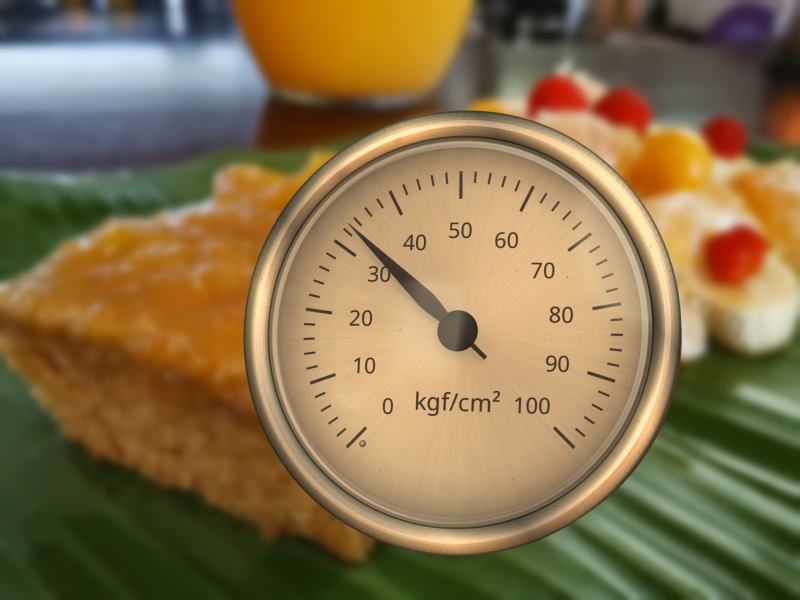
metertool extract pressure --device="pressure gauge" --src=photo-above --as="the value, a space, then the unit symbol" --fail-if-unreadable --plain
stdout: 33 kg/cm²
